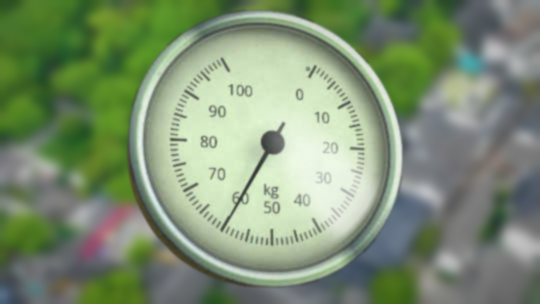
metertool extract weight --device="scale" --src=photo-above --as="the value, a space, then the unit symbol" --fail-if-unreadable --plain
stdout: 60 kg
